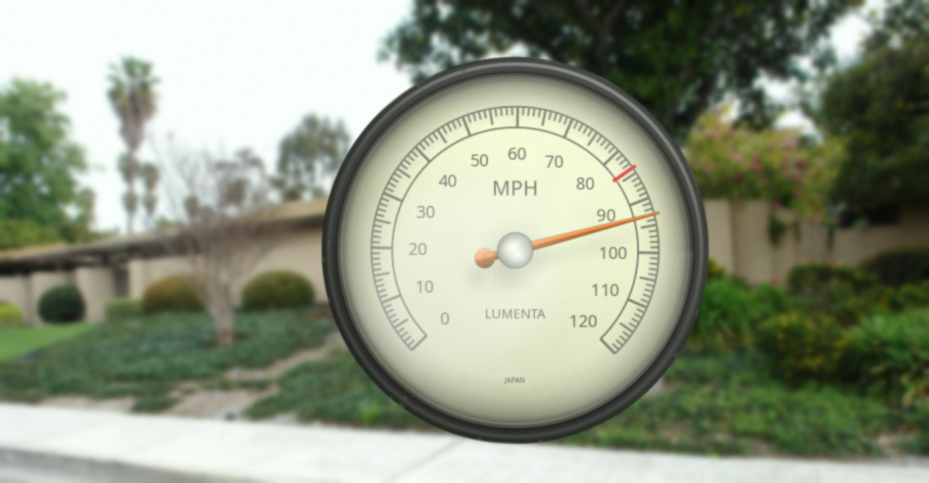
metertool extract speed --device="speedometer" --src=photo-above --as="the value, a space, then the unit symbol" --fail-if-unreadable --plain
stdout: 93 mph
